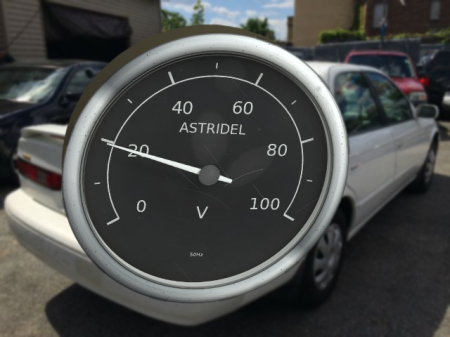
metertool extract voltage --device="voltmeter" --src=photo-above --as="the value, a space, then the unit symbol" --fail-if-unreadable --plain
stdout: 20 V
